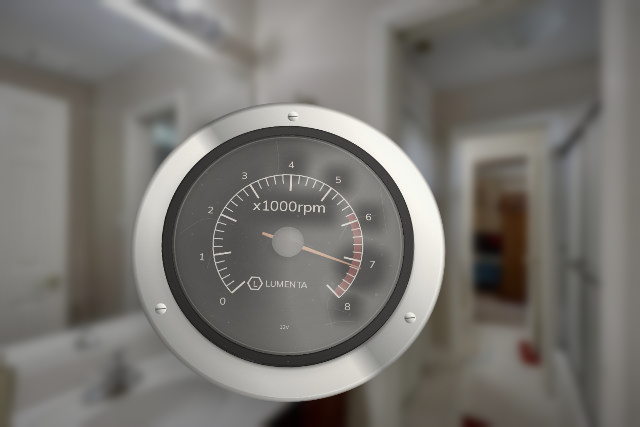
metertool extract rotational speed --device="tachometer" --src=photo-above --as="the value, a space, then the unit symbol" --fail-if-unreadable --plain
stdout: 7200 rpm
